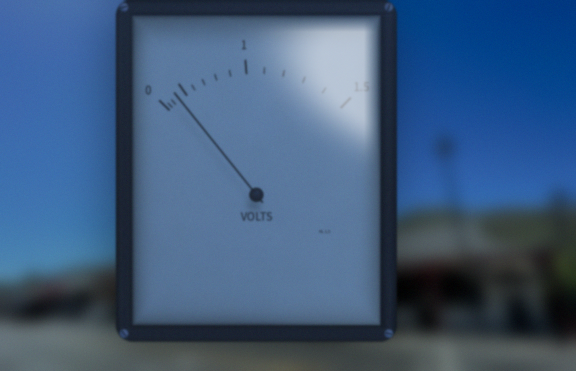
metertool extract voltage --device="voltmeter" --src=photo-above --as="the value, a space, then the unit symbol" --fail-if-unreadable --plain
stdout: 0.4 V
